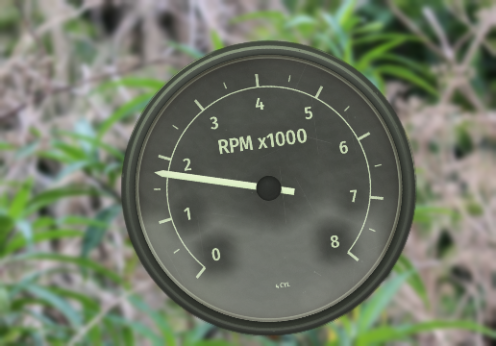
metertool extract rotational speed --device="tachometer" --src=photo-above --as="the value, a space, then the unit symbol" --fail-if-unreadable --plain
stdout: 1750 rpm
